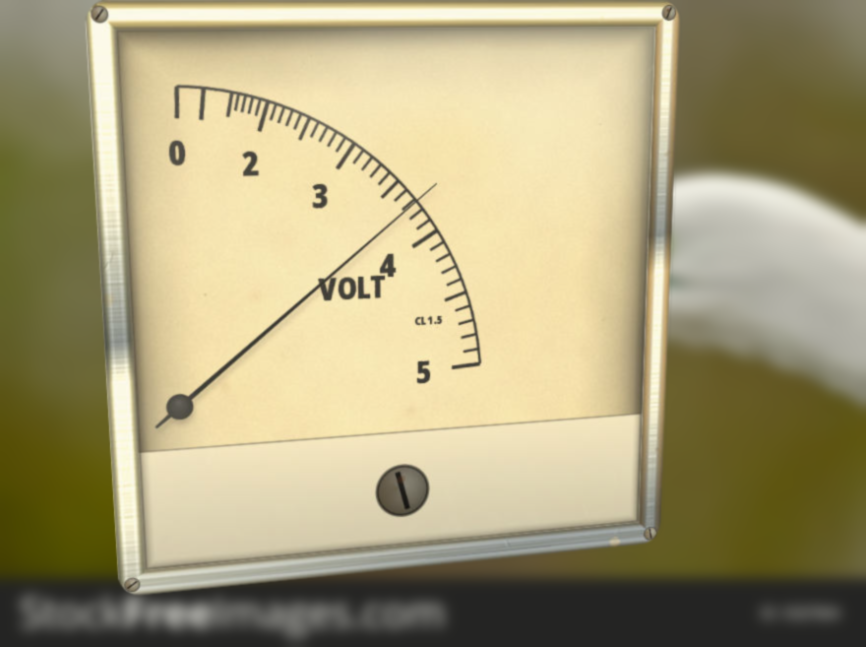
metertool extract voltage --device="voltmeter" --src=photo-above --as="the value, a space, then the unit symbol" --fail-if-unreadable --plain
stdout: 3.7 V
